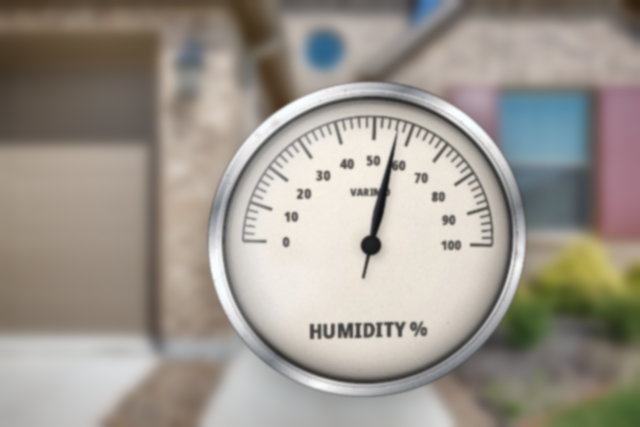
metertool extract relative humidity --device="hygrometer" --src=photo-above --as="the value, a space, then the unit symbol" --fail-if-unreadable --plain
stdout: 56 %
